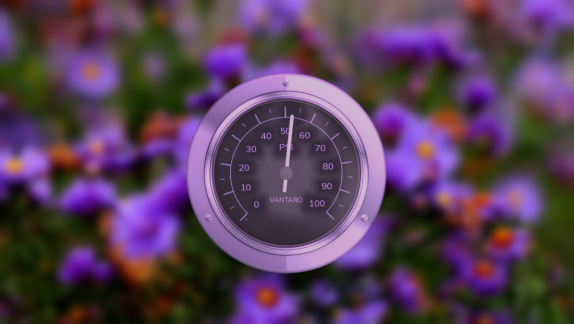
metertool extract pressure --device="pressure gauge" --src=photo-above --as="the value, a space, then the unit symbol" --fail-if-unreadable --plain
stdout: 52.5 psi
